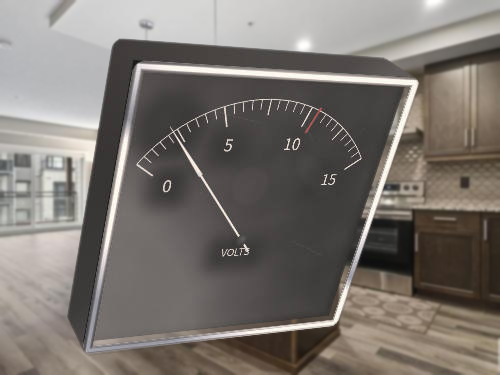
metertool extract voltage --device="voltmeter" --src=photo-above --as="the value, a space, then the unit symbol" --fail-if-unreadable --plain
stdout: 2.25 V
